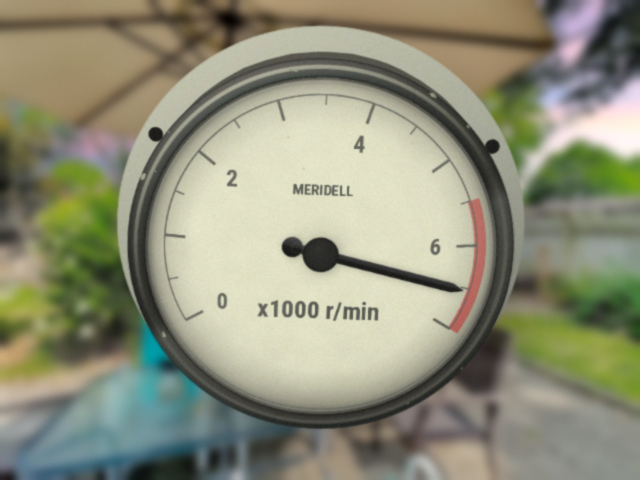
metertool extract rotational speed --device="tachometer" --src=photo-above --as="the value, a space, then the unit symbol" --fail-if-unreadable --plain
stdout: 6500 rpm
